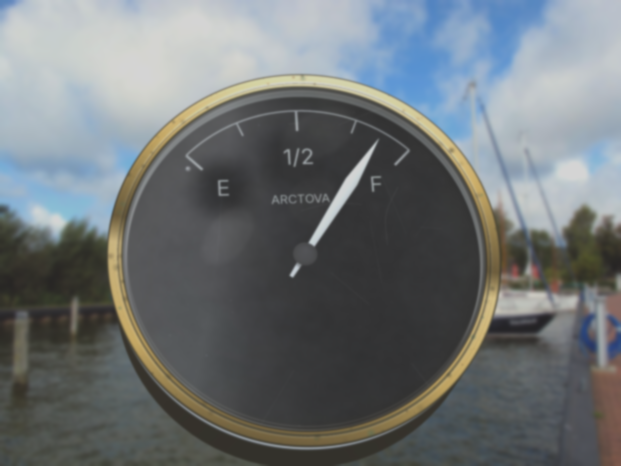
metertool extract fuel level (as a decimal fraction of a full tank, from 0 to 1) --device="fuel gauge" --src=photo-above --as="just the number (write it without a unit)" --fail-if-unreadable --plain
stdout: 0.875
